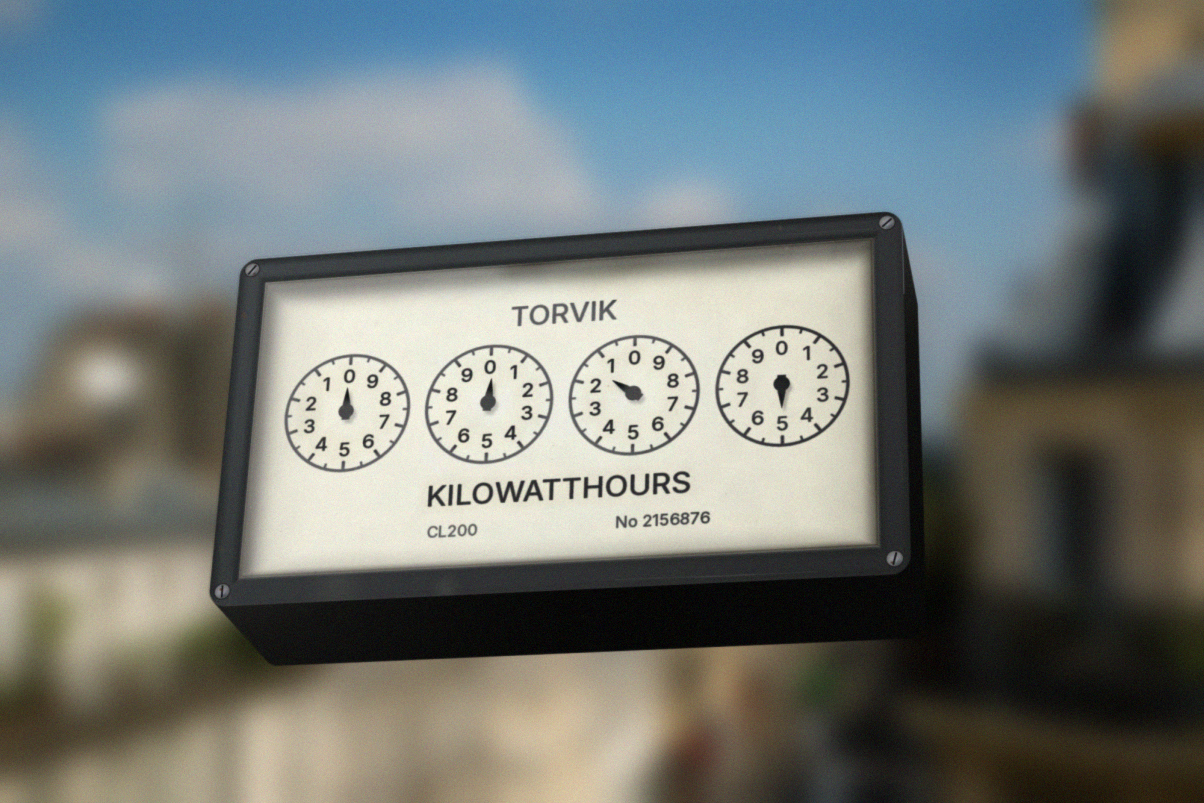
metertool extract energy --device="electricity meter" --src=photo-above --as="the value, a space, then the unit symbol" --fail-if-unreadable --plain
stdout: 15 kWh
